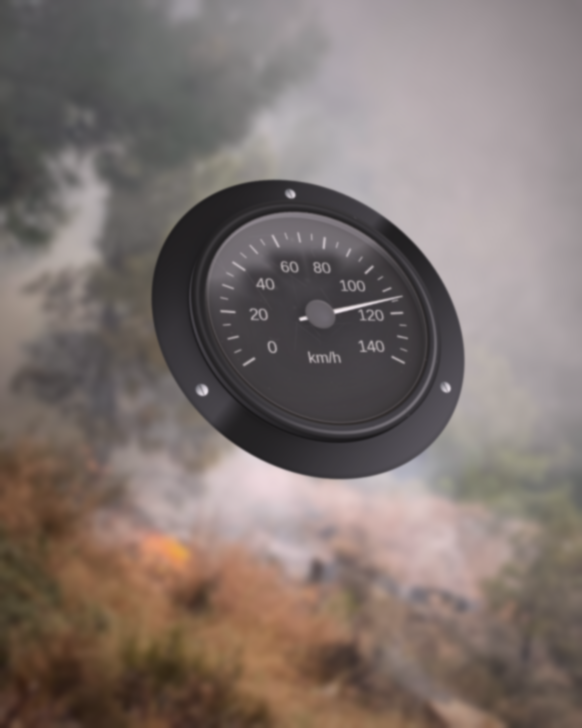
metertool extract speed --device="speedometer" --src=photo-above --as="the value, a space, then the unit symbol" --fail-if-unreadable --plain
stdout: 115 km/h
